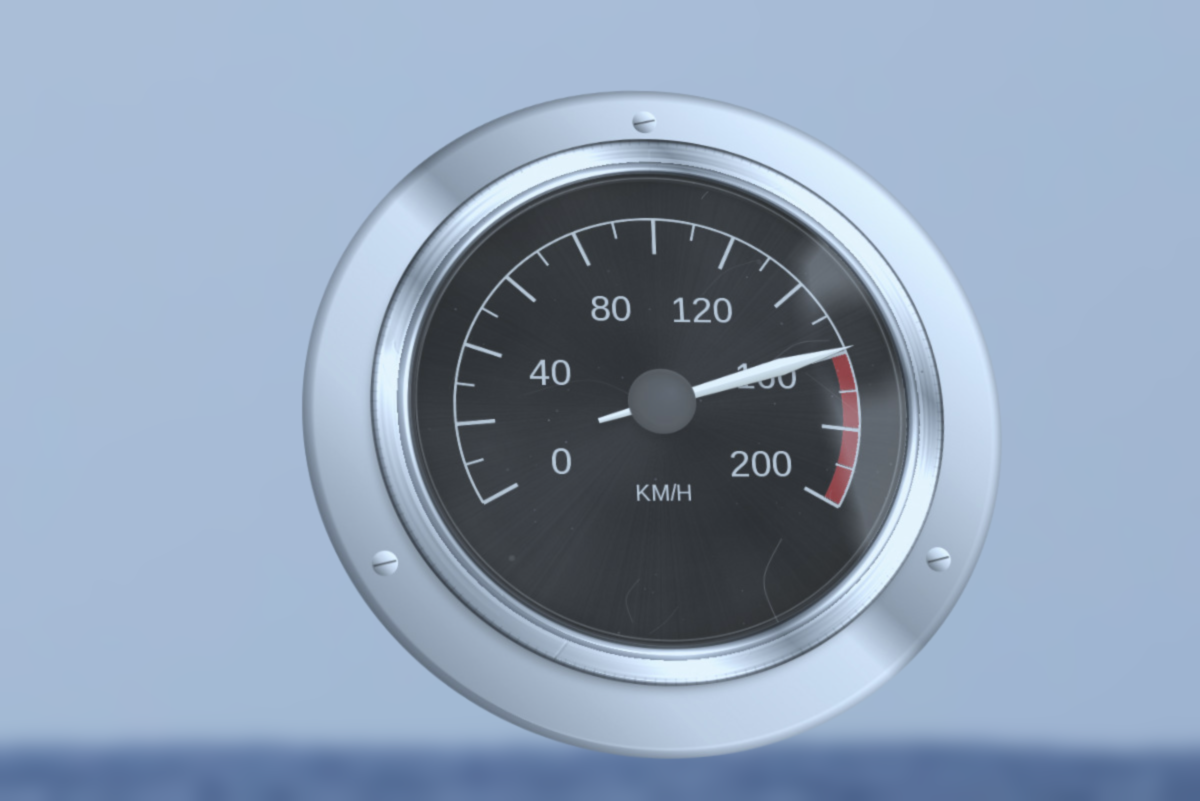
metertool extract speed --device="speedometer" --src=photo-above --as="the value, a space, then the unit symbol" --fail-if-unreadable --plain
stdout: 160 km/h
